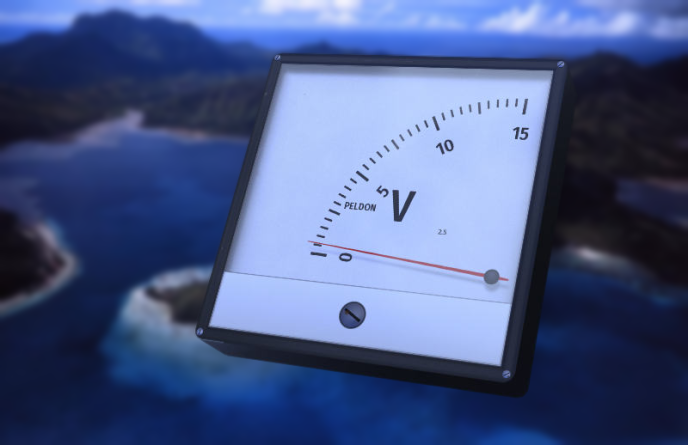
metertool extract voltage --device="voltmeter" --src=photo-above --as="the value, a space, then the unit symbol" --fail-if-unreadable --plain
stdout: 0.5 V
